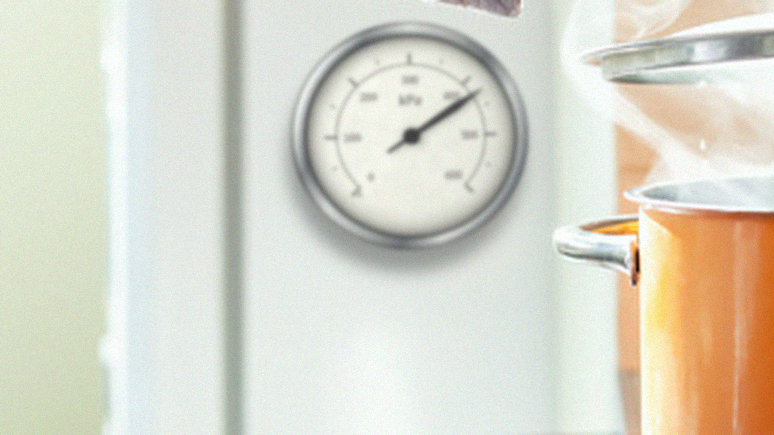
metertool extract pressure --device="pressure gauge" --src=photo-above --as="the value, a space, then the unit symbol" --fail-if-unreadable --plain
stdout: 425 kPa
